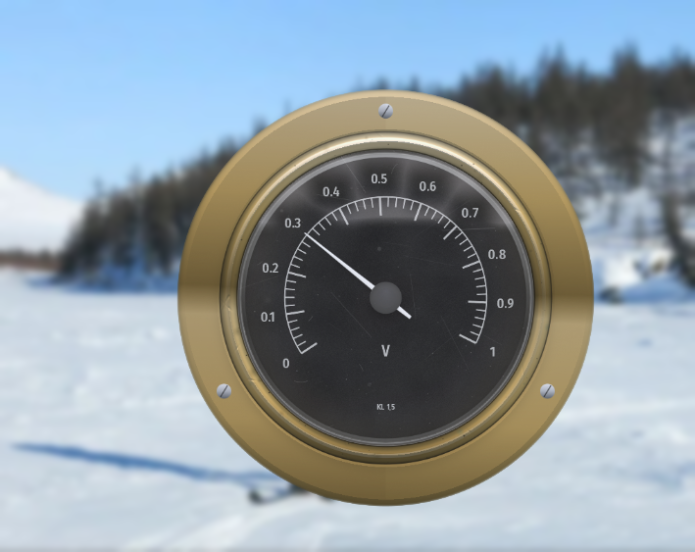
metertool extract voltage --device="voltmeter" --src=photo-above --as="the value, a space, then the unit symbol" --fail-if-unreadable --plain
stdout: 0.3 V
